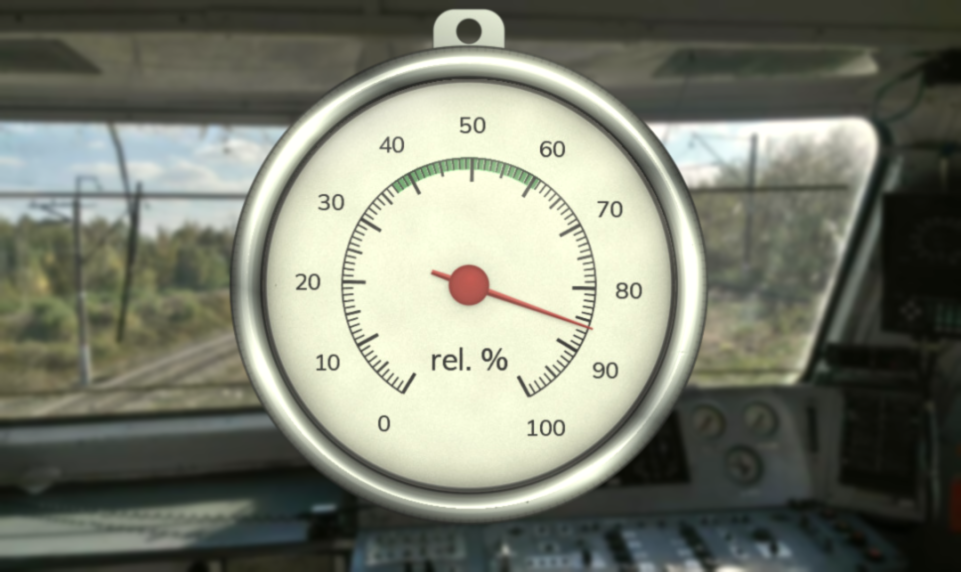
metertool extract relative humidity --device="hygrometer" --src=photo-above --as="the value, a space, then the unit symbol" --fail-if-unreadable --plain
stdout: 86 %
